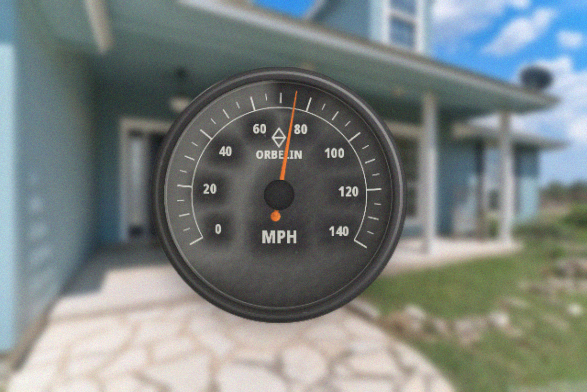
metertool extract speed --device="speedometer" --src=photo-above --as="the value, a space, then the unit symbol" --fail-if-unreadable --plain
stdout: 75 mph
